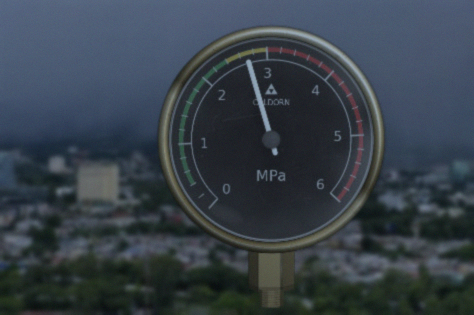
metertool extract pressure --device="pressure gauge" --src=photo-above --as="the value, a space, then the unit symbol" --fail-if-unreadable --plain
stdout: 2.7 MPa
